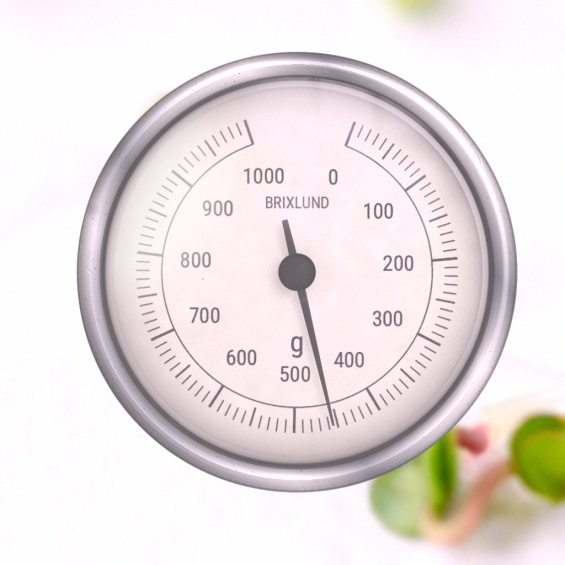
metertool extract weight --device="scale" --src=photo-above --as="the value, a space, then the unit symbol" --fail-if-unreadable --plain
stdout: 455 g
